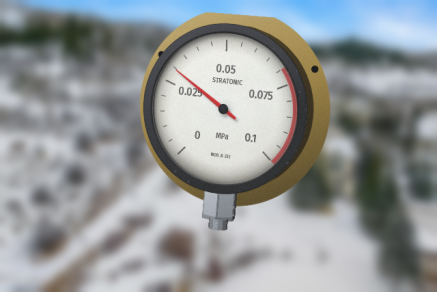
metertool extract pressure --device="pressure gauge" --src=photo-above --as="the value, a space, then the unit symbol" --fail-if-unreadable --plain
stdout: 0.03 MPa
